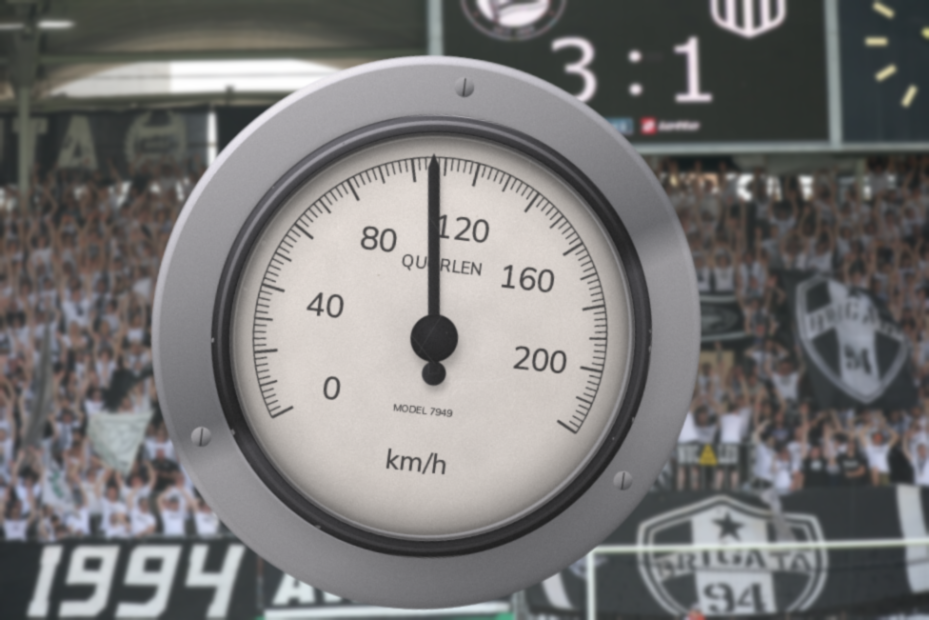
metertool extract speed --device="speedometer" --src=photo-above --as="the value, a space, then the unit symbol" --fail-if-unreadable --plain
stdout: 106 km/h
